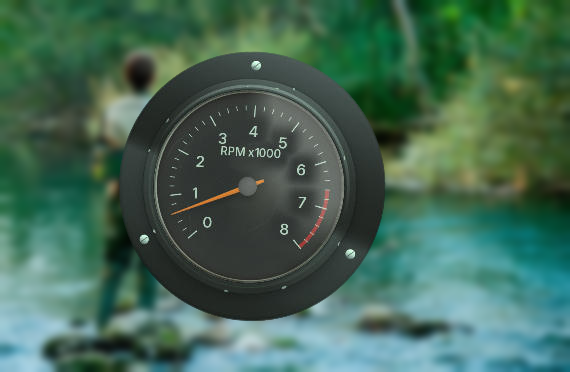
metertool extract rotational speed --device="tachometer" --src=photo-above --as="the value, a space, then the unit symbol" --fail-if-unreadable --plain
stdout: 600 rpm
